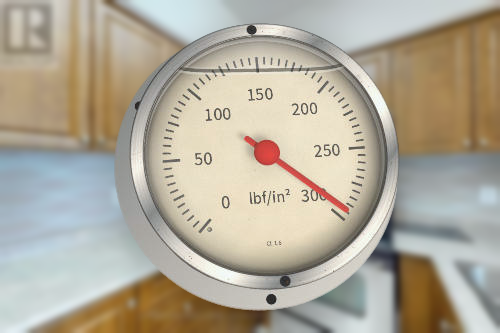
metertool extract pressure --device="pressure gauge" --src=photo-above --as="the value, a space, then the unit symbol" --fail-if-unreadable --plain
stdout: 295 psi
